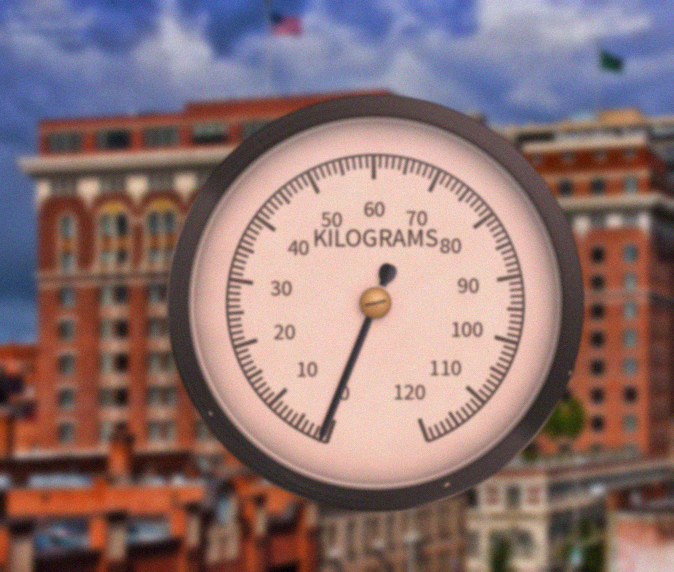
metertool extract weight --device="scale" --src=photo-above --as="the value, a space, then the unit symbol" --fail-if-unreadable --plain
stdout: 1 kg
